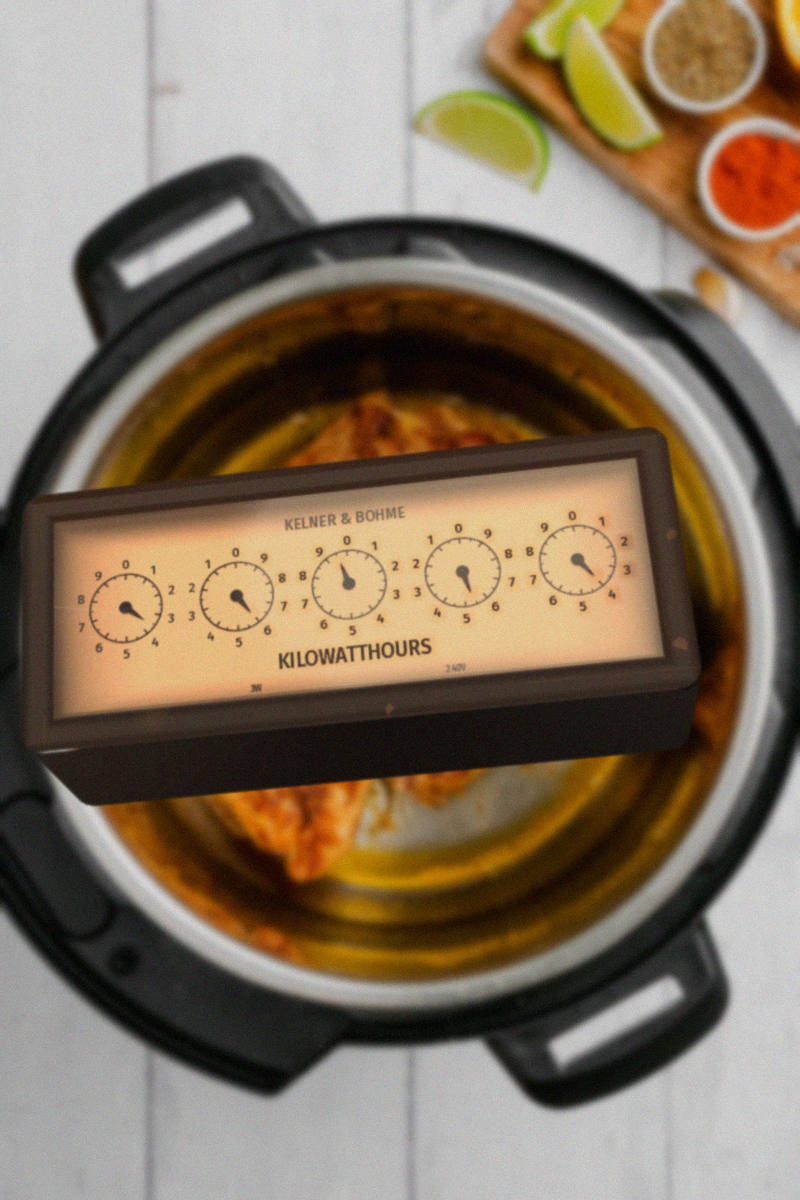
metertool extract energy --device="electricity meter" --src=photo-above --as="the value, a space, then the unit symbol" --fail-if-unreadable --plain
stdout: 35954 kWh
